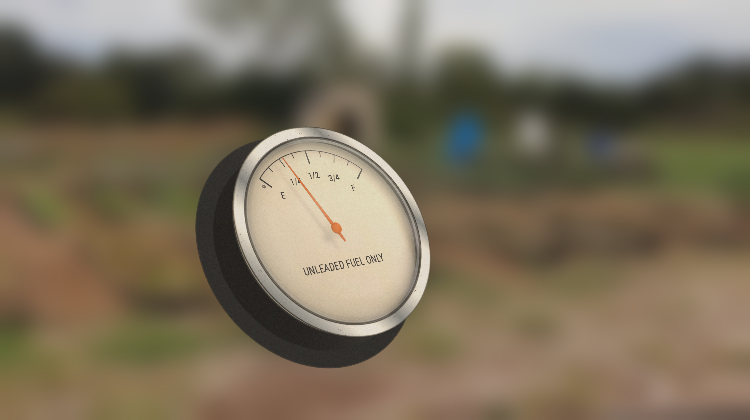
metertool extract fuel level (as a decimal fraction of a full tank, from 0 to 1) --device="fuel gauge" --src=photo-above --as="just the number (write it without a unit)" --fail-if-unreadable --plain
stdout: 0.25
